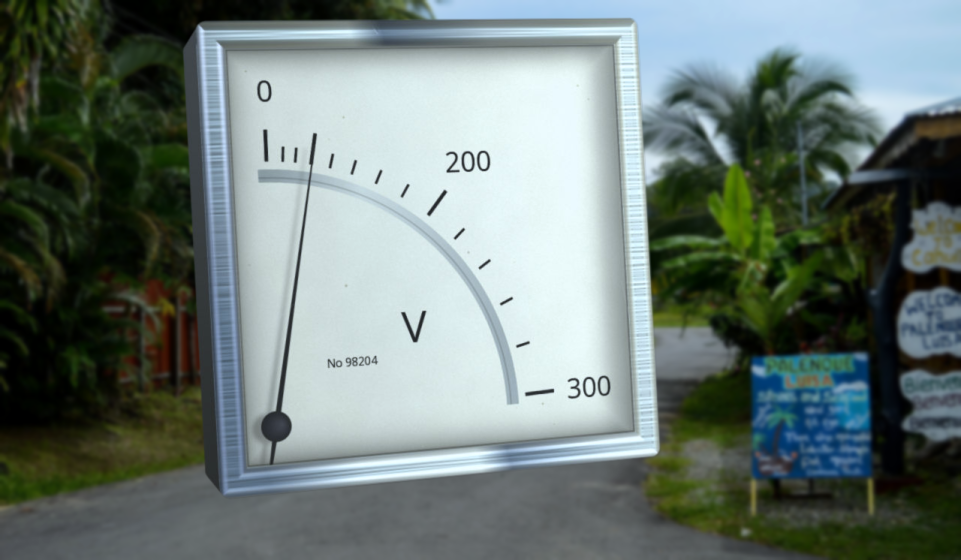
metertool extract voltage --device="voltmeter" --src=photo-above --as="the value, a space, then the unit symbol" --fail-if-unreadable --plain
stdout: 100 V
